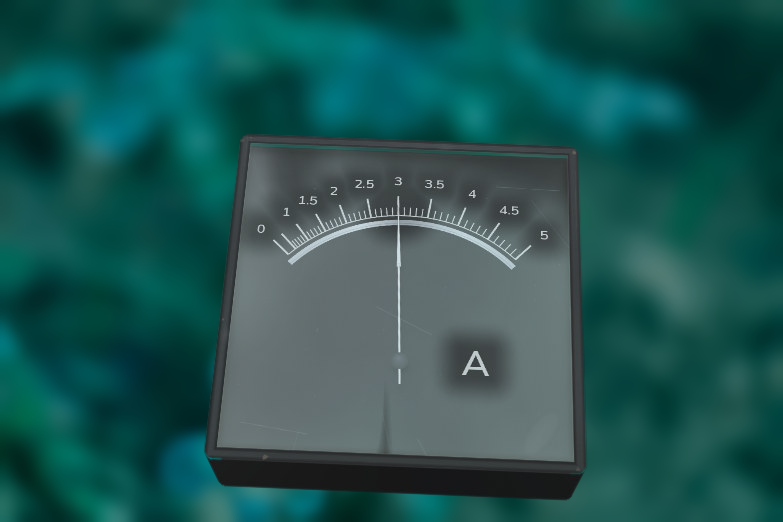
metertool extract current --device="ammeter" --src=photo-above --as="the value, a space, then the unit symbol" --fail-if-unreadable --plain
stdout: 3 A
